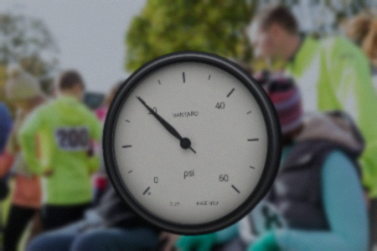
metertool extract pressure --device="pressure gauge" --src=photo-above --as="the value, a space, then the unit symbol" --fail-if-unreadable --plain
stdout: 20 psi
